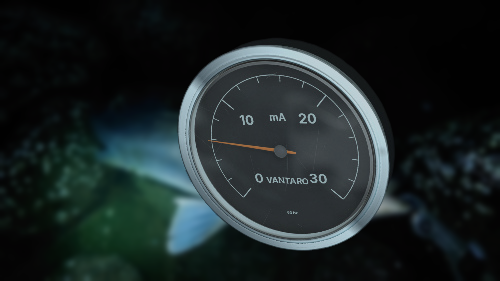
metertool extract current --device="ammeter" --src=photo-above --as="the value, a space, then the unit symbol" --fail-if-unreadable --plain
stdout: 6 mA
